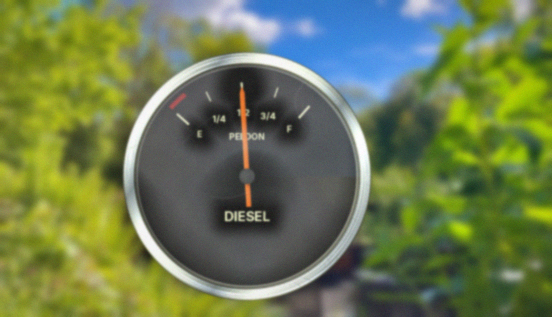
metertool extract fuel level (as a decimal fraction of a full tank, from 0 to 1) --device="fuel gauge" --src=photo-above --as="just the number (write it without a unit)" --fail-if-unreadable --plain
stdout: 0.5
